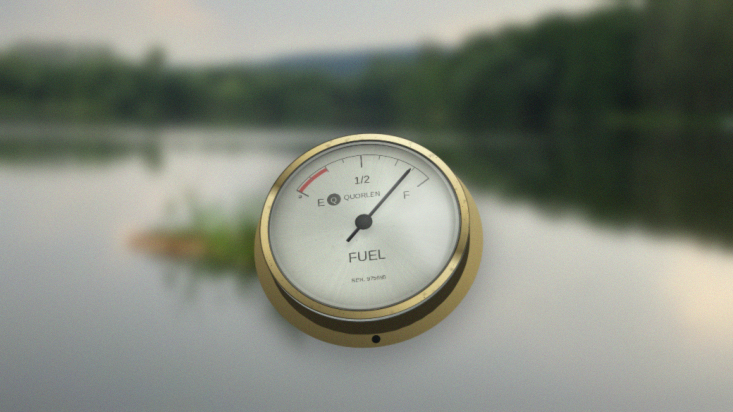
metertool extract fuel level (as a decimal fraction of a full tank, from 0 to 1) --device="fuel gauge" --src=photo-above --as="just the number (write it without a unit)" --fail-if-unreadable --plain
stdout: 0.875
